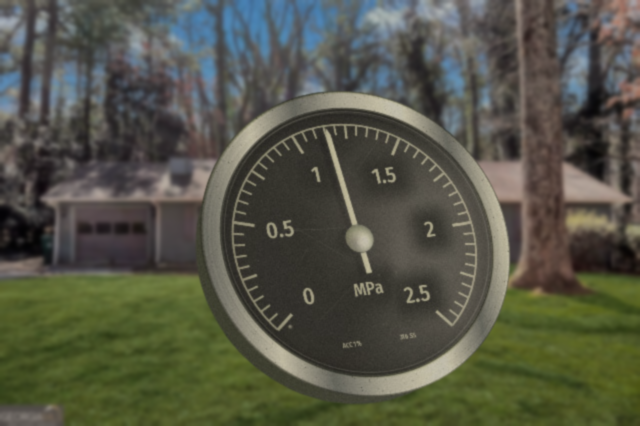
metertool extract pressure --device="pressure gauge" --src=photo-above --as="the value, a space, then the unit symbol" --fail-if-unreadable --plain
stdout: 1.15 MPa
